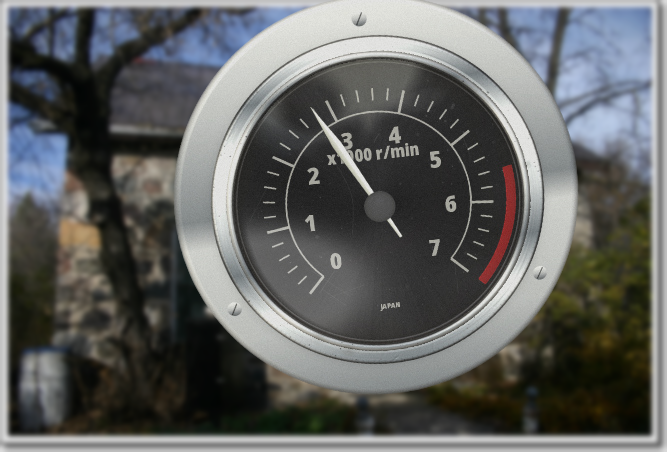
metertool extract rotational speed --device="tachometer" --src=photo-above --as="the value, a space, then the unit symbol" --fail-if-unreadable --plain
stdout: 2800 rpm
